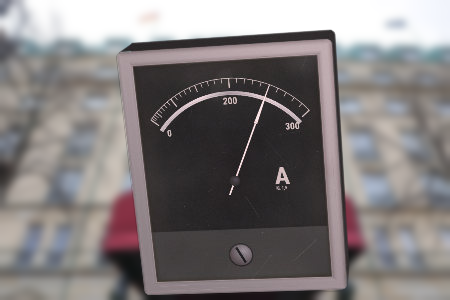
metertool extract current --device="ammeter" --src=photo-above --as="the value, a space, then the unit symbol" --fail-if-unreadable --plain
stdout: 250 A
